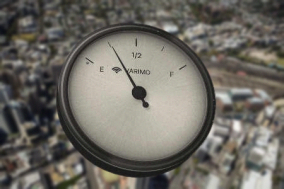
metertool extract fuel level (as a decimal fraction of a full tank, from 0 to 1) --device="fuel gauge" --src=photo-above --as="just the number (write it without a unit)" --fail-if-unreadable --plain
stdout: 0.25
